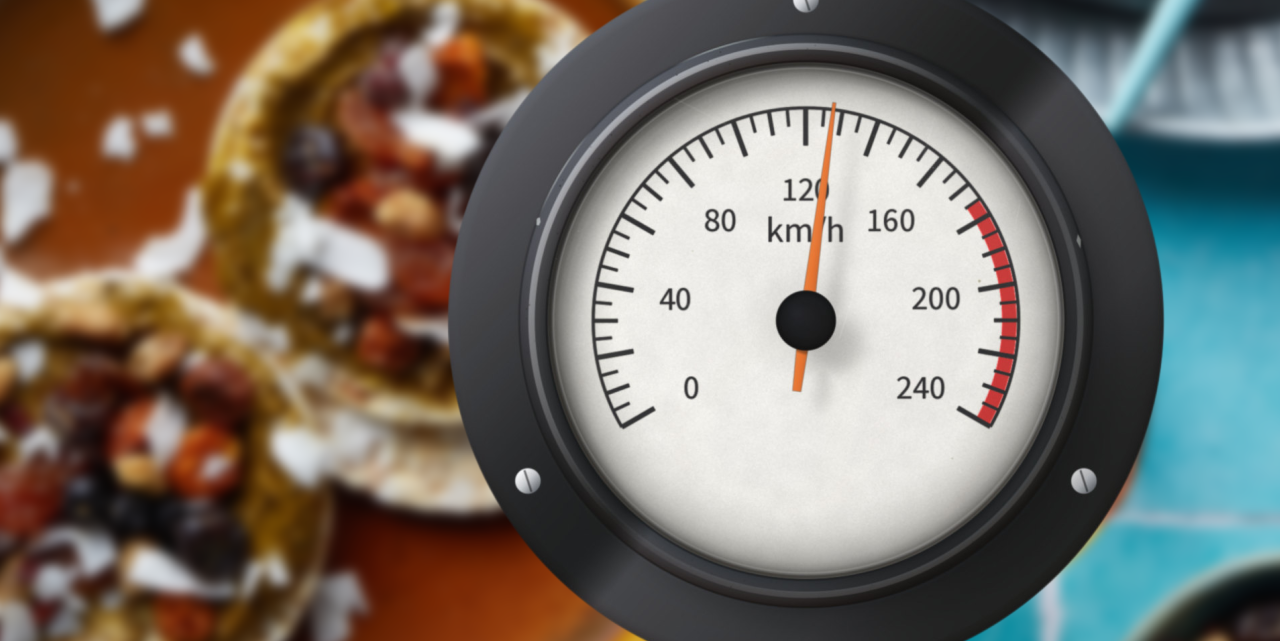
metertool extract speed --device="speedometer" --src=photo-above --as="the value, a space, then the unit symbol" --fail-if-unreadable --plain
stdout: 127.5 km/h
